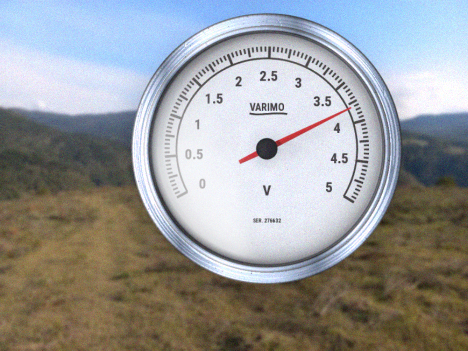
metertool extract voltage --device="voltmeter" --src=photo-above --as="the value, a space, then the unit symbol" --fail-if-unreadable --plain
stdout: 3.8 V
